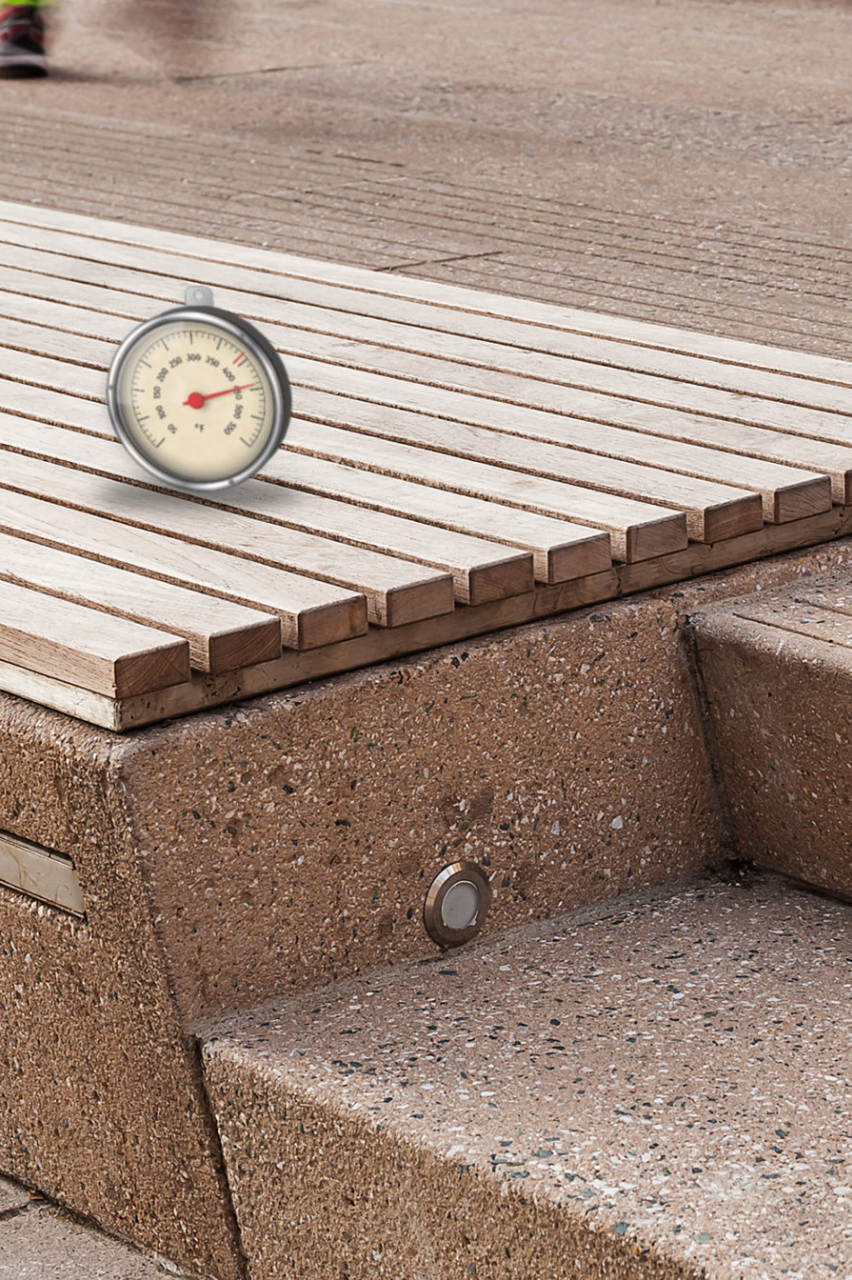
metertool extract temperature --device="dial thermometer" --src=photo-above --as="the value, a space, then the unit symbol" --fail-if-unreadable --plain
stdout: 440 °F
